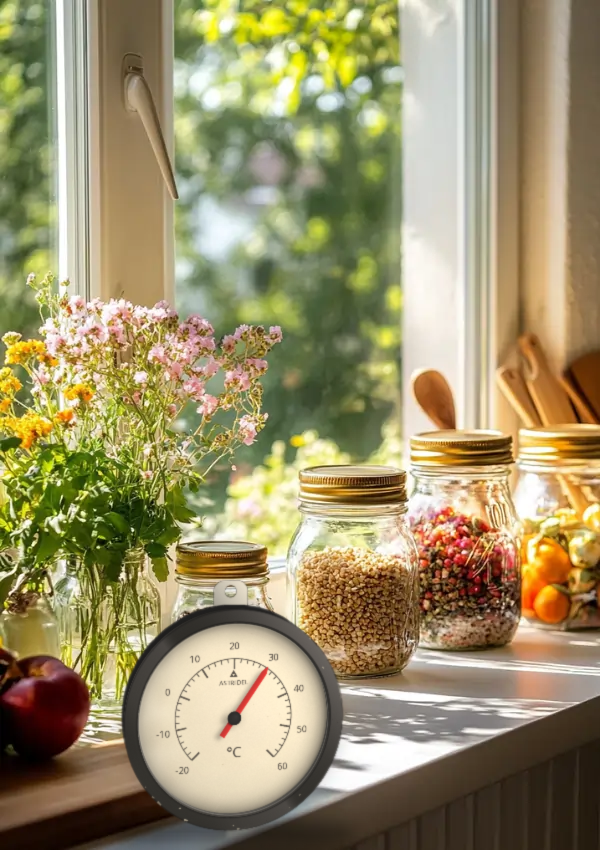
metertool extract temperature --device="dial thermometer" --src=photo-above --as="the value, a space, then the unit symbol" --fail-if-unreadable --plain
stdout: 30 °C
